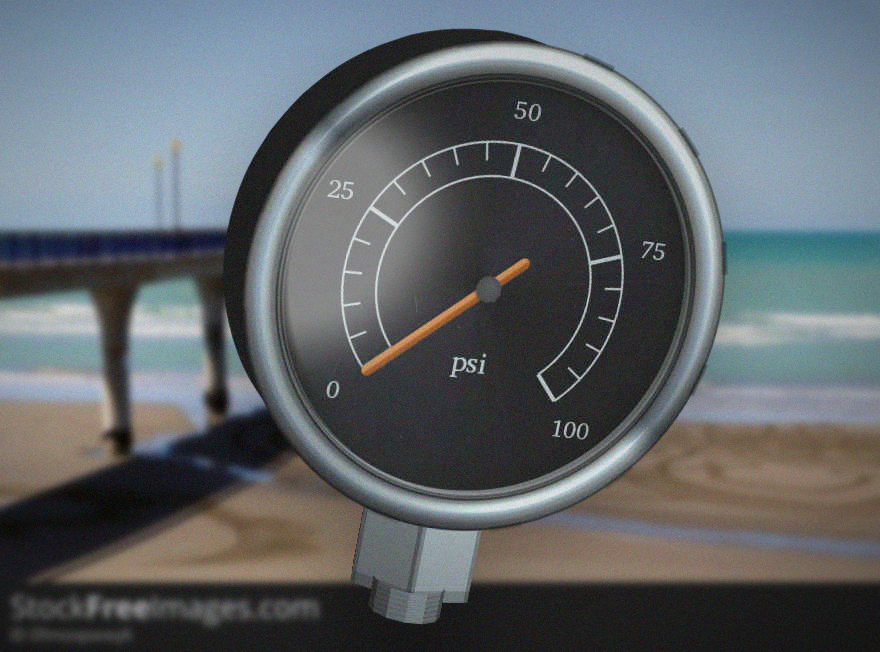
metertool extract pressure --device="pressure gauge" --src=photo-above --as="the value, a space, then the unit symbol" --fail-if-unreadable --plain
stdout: 0 psi
